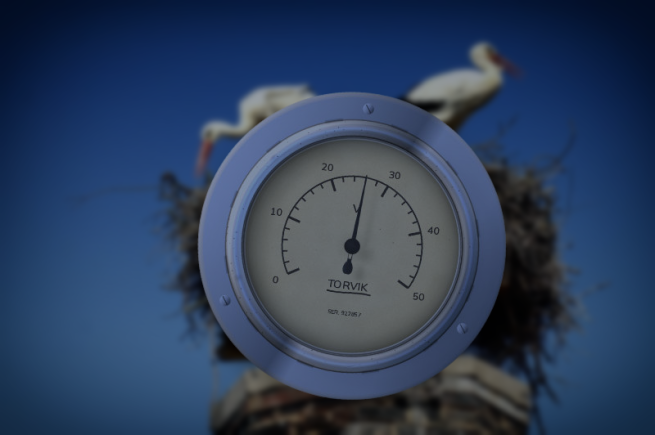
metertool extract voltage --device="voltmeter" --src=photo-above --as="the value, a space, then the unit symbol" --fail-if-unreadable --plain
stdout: 26 V
